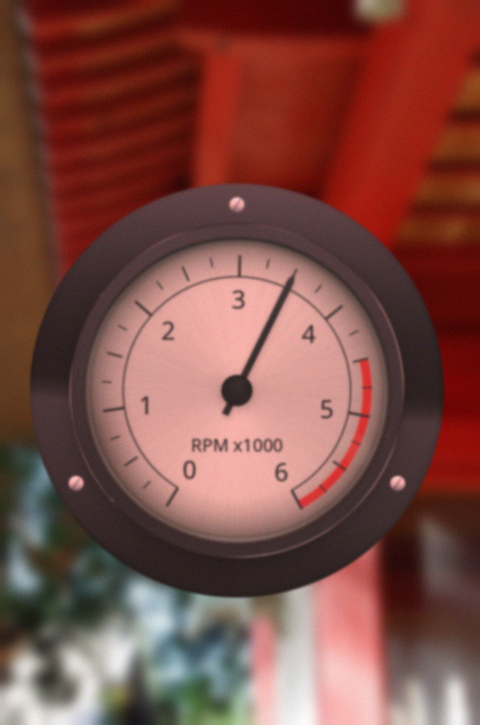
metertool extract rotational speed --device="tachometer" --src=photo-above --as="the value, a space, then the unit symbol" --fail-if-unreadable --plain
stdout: 3500 rpm
